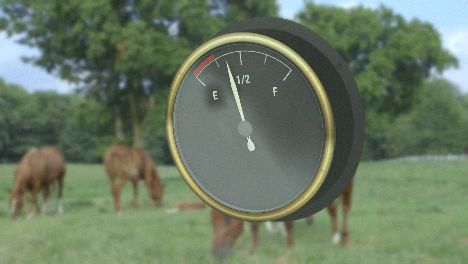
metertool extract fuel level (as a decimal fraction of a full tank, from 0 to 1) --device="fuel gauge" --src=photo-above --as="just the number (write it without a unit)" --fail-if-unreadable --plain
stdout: 0.375
